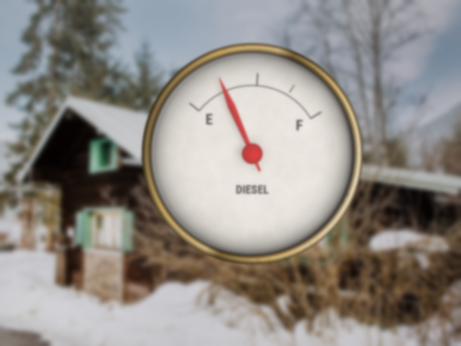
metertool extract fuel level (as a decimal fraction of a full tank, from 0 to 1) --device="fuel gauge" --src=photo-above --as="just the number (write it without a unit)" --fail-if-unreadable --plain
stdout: 0.25
